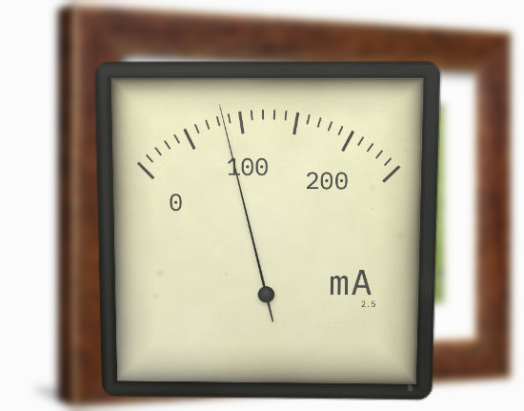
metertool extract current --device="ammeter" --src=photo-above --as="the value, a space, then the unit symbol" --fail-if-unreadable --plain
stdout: 85 mA
